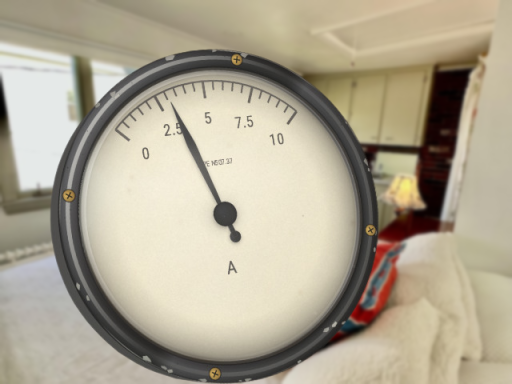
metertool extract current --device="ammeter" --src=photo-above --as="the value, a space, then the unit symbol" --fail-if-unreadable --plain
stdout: 3 A
